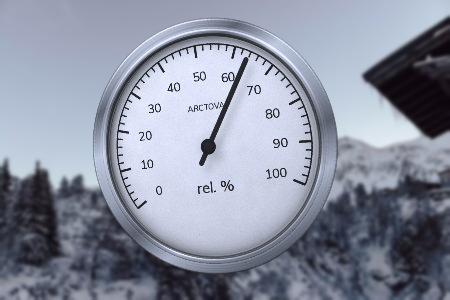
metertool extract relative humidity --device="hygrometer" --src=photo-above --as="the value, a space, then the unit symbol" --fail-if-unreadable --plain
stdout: 64 %
